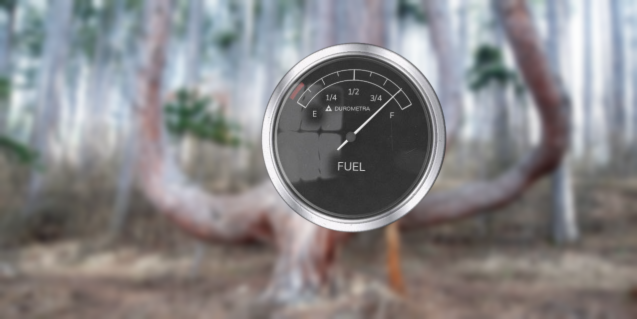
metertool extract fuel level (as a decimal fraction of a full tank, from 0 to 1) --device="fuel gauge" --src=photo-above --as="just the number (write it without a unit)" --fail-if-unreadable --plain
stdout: 0.875
